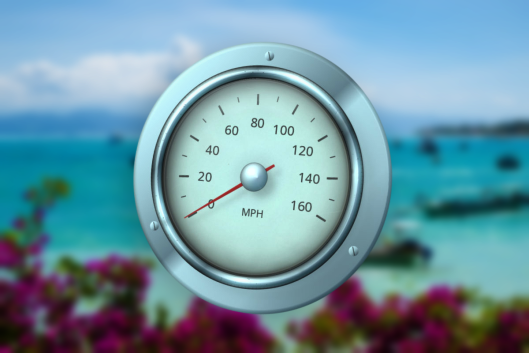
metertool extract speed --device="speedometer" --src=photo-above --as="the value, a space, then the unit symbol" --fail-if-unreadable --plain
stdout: 0 mph
